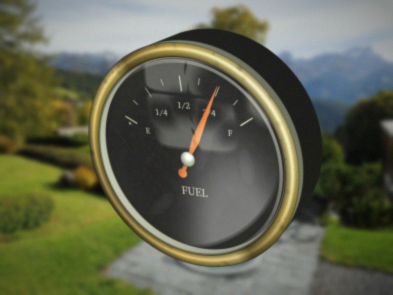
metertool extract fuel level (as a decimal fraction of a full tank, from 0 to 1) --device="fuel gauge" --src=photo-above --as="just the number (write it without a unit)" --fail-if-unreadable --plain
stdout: 0.75
